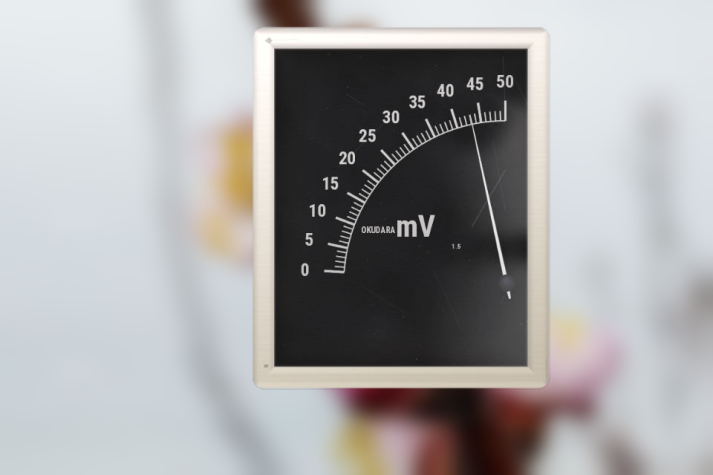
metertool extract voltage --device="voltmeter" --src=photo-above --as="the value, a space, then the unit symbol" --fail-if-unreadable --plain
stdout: 43 mV
